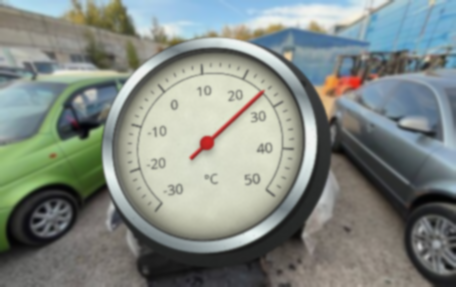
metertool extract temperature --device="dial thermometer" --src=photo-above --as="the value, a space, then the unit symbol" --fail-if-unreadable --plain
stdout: 26 °C
